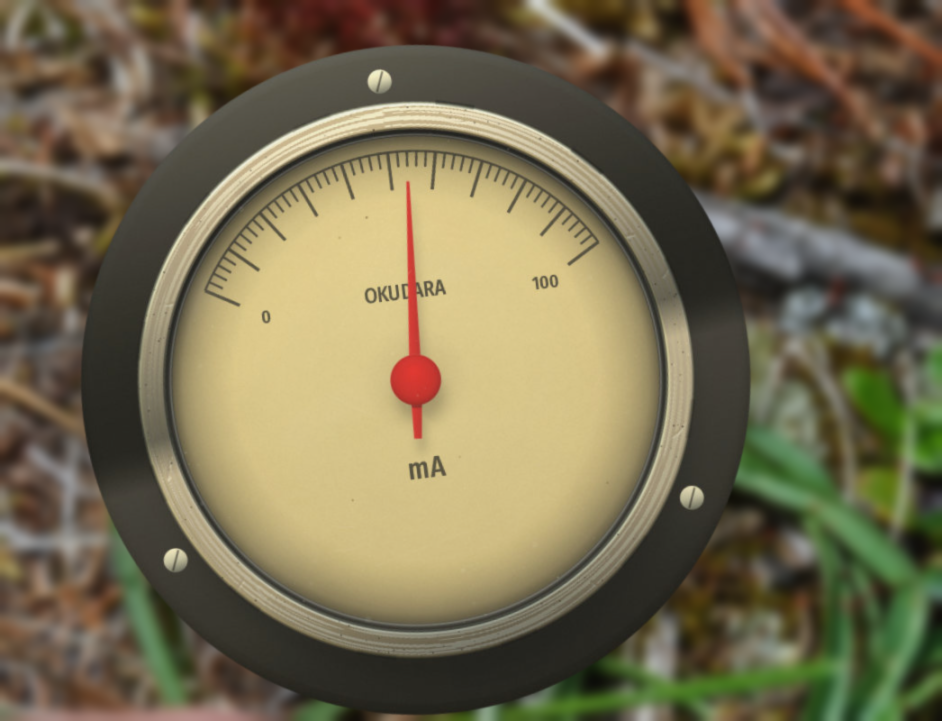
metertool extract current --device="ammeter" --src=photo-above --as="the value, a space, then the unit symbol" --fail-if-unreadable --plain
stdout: 54 mA
